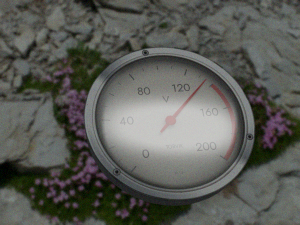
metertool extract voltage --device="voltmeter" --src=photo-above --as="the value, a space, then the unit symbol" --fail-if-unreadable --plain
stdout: 135 V
